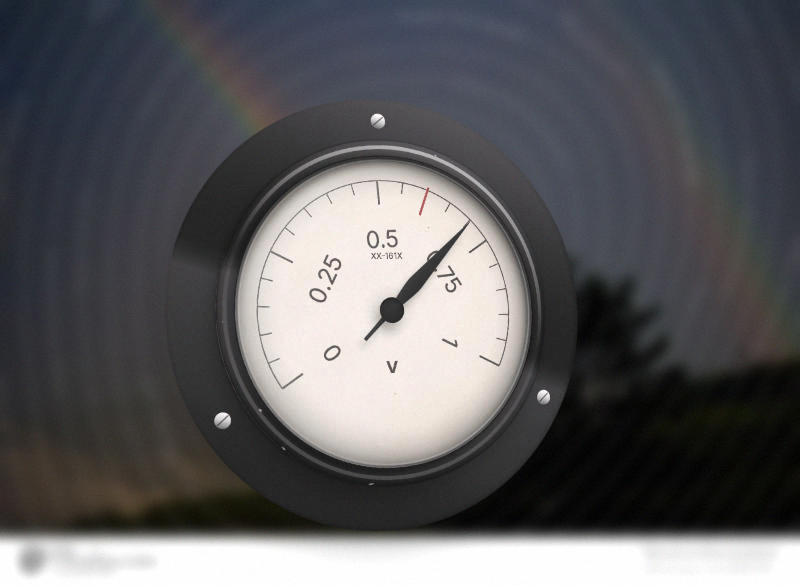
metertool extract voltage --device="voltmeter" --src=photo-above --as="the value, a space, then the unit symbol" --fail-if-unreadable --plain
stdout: 0.7 V
